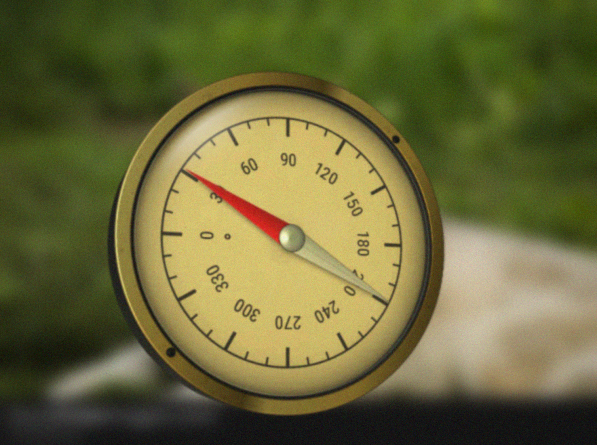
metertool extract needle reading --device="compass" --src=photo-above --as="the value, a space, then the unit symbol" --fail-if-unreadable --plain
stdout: 30 °
